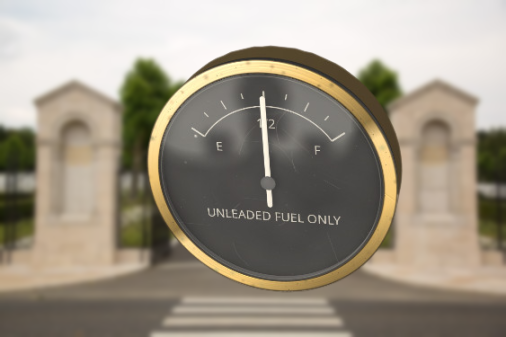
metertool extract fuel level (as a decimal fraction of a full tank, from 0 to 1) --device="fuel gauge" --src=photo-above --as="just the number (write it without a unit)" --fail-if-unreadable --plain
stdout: 0.5
